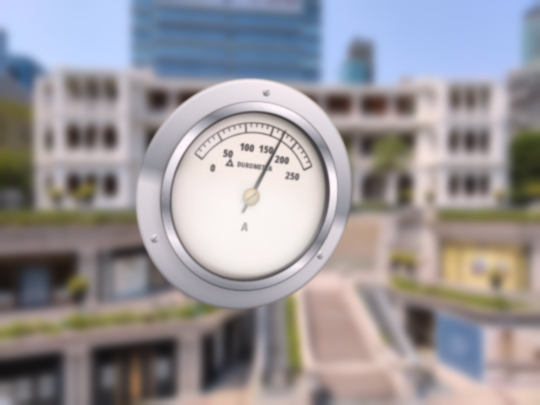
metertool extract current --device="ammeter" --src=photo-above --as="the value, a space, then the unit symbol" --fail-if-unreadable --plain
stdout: 170 A
